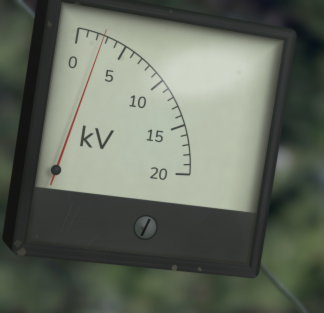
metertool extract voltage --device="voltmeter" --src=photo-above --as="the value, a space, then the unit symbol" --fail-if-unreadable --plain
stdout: 2.5 kV
